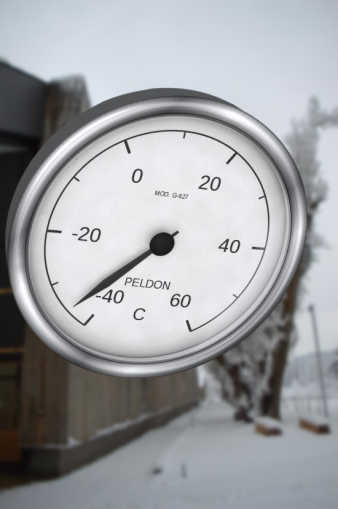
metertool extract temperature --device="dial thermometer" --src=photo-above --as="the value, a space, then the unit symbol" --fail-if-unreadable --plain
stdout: -35 °C
